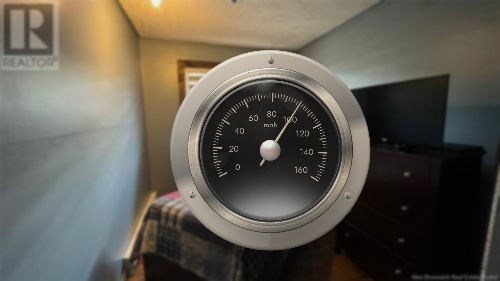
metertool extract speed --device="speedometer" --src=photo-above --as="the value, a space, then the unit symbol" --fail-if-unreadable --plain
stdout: 100 mph
